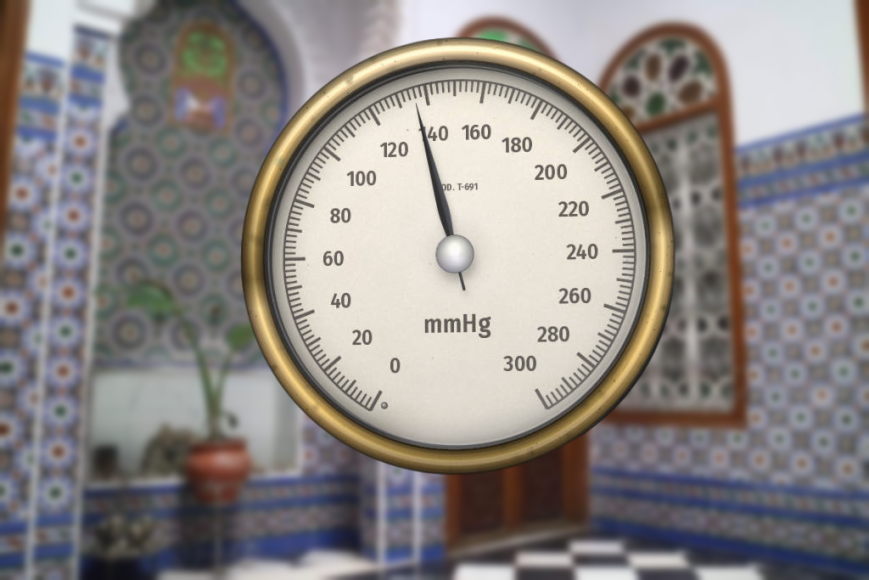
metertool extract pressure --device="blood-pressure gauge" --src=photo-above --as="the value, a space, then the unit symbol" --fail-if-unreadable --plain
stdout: 136 mmHg
